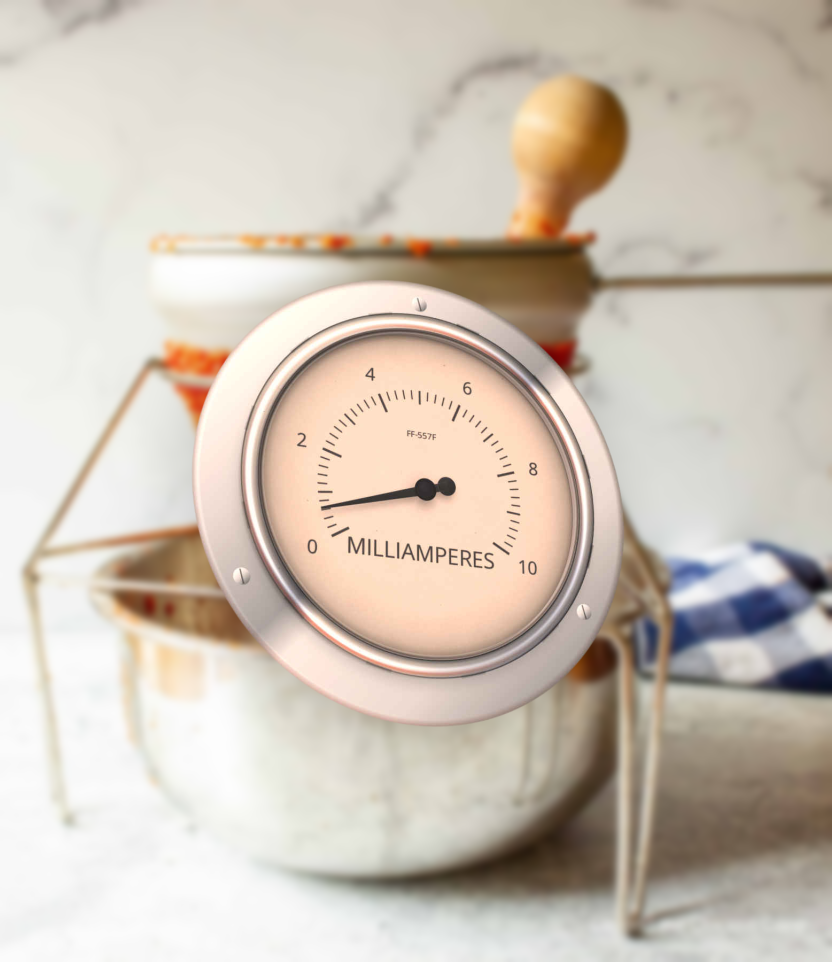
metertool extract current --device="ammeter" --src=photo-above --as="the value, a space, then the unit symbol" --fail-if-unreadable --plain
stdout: 0.6 mA
